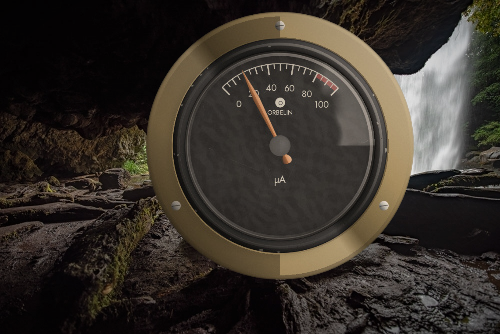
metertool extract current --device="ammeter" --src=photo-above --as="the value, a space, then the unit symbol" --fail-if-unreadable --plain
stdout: 20 µA
